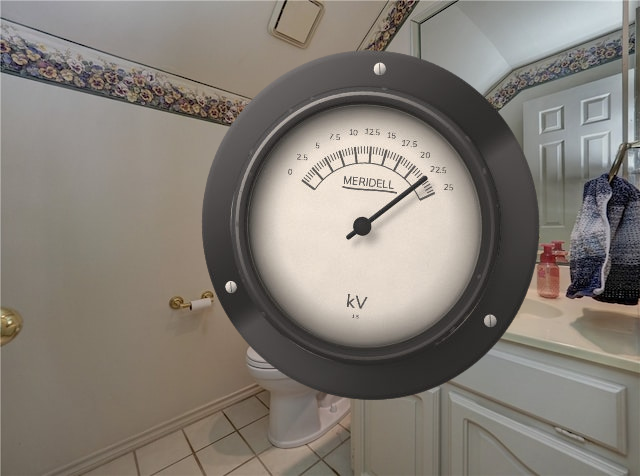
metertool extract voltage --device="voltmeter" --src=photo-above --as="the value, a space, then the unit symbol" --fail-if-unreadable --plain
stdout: 22.5 kV
